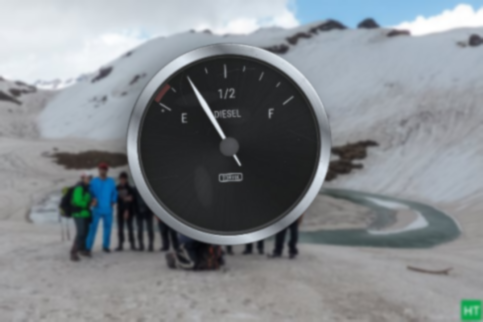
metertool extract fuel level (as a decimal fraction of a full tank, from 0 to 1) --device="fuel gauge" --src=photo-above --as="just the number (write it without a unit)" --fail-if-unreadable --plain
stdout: 0.25
